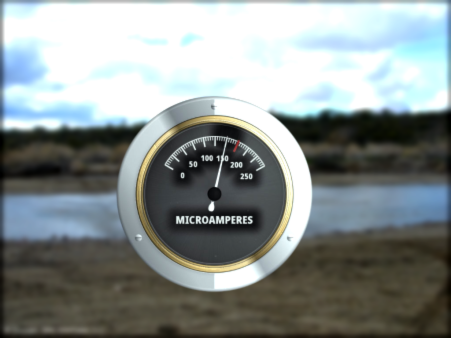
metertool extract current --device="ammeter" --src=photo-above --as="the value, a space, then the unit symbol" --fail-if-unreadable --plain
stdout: 150 µA
